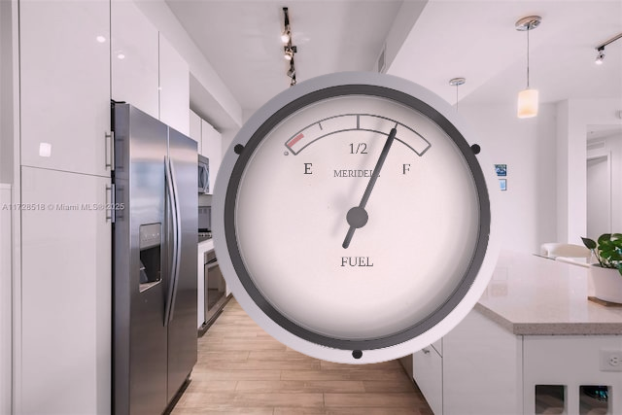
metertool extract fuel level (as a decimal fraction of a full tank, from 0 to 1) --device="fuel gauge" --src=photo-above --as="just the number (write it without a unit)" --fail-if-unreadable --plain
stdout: 0.75
